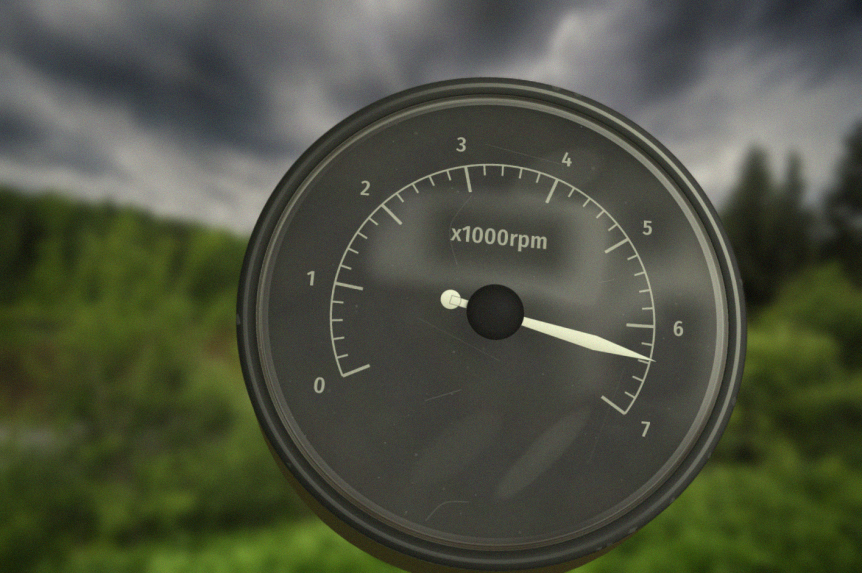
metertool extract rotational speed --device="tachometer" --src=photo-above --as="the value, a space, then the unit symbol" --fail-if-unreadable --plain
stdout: 6400 rpm
